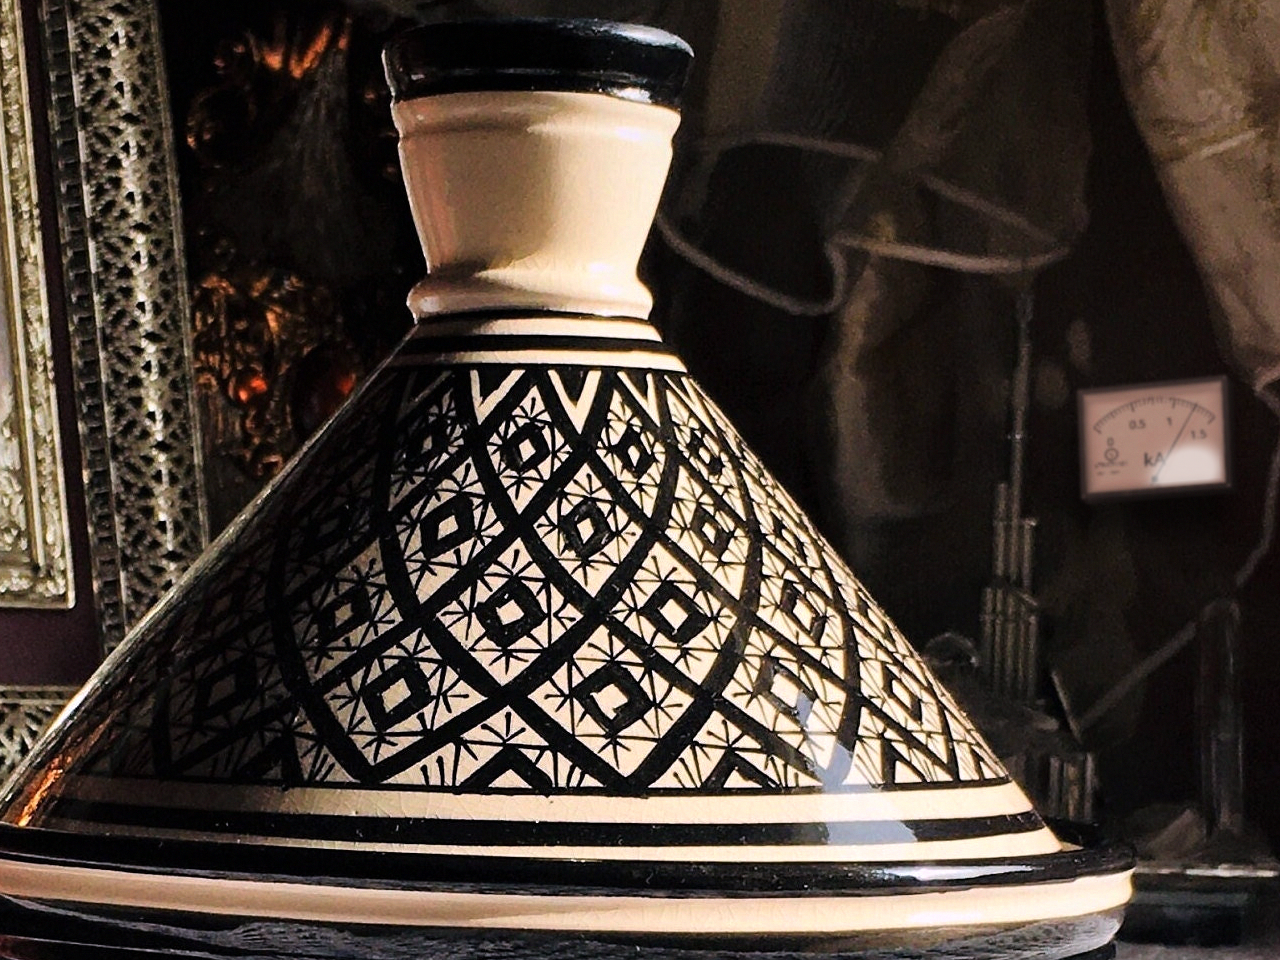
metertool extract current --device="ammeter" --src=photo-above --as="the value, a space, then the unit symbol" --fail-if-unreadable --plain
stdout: 1.25 kA
